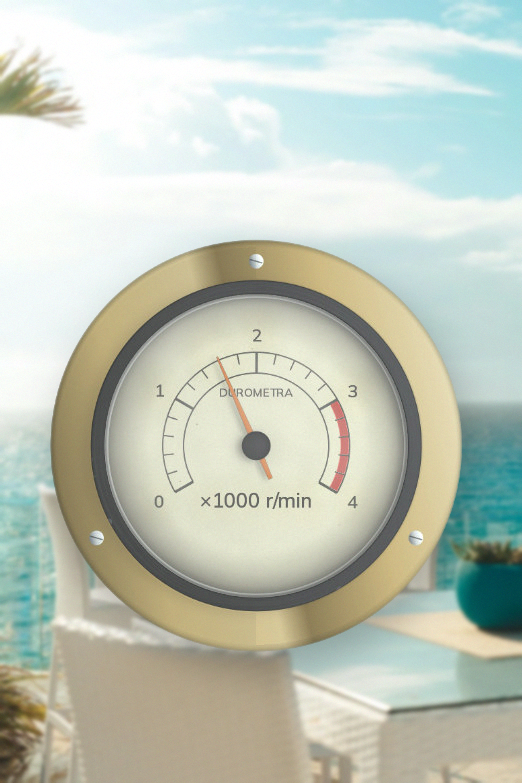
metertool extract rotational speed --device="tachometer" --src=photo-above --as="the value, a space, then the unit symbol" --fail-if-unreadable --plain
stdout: 1600 rpm
